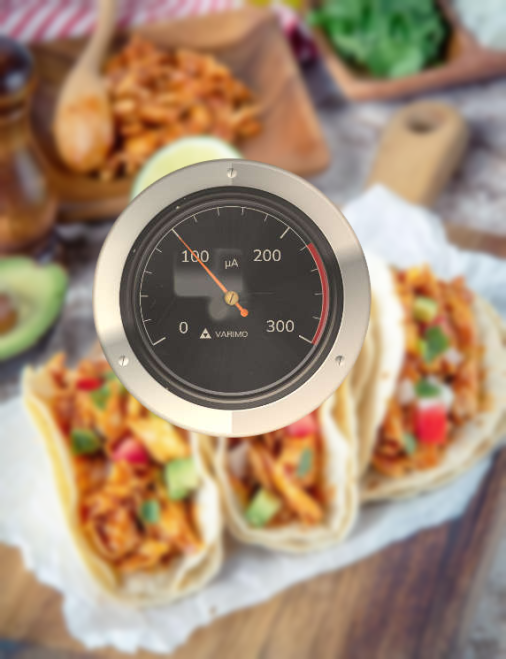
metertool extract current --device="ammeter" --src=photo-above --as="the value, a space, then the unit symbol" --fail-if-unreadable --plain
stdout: 100 µA
